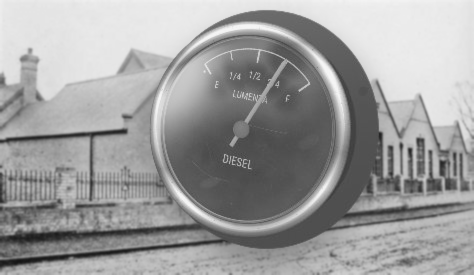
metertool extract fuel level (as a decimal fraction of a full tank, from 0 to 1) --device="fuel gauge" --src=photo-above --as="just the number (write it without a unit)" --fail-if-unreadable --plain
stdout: 0.75
